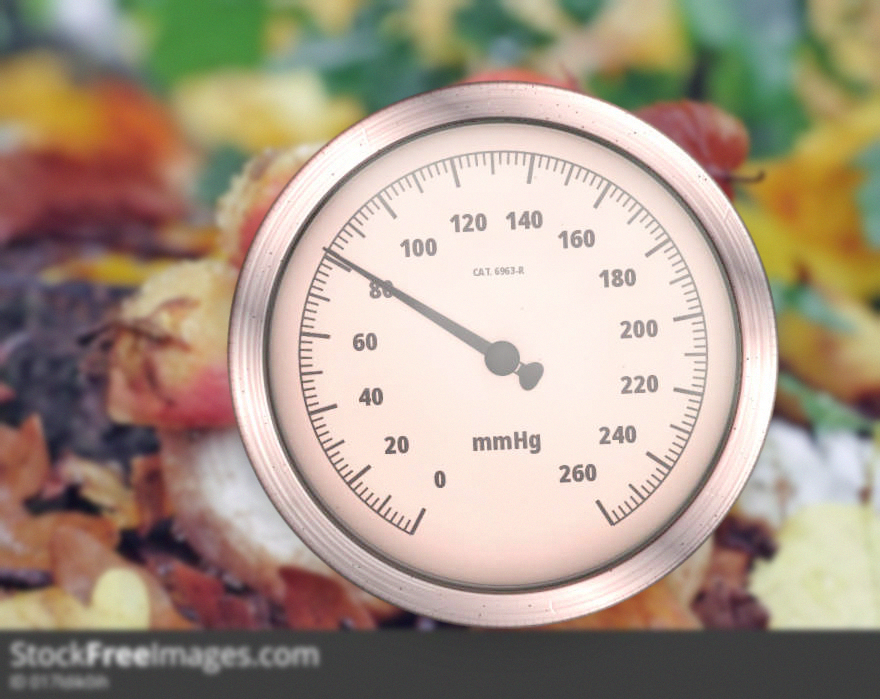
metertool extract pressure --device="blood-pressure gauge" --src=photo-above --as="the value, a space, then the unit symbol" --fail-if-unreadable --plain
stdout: 82 mmHg
